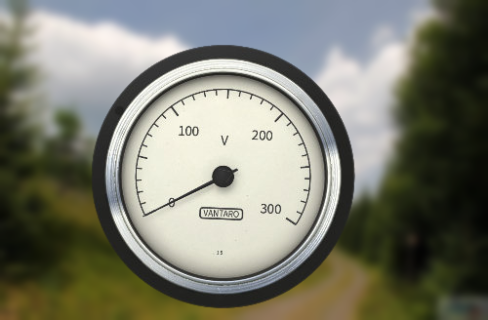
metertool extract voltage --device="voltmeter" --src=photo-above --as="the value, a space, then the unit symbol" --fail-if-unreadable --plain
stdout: 0 V
